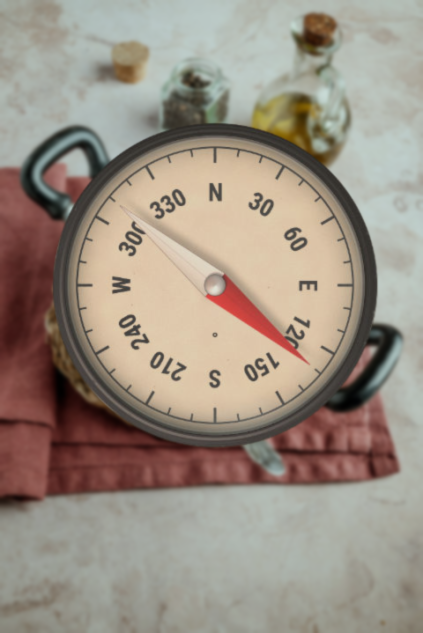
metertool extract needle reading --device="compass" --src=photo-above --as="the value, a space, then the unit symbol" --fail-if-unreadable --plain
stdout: 130 °
